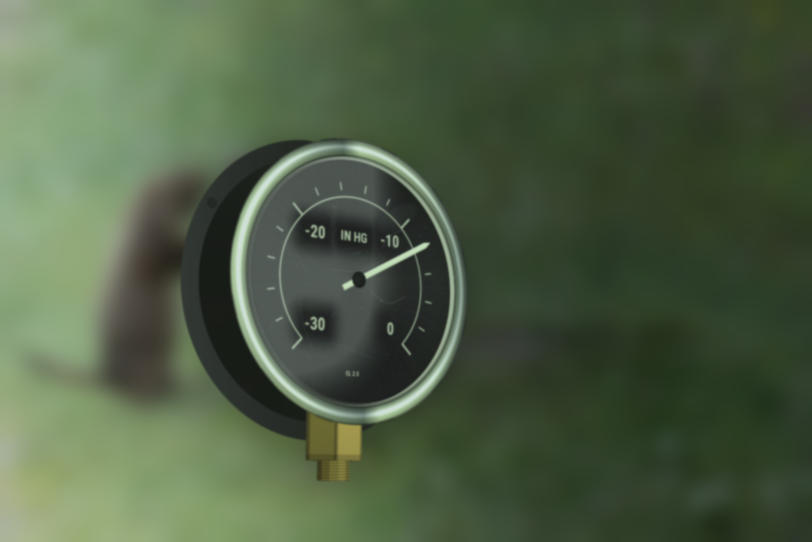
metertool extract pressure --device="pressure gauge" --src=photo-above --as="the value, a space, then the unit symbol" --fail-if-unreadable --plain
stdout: -8 inHg
